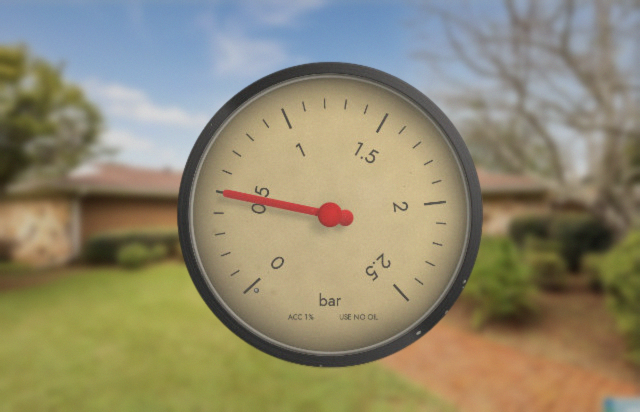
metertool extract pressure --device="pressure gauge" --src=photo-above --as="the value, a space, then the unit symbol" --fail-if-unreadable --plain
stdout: 0.5 bar
